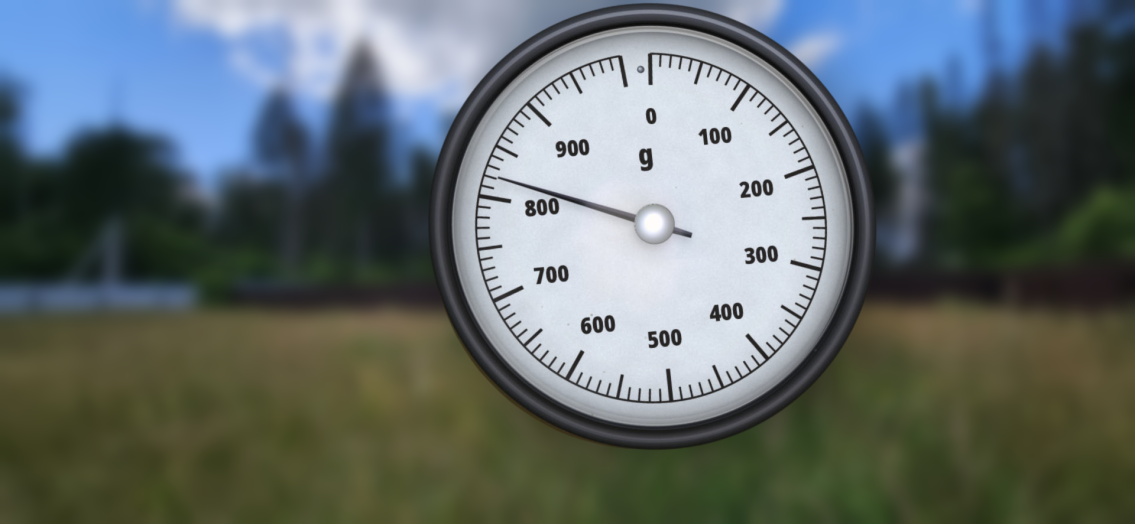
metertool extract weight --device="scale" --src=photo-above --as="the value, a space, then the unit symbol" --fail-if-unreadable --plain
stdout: 820 g
